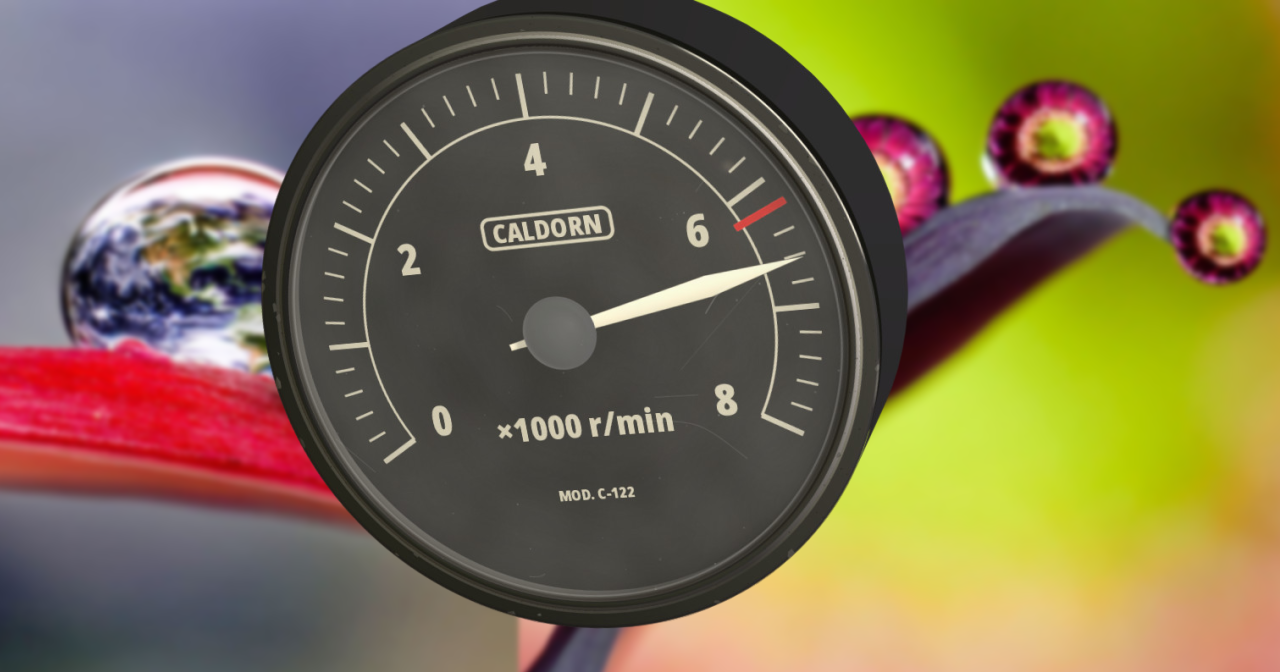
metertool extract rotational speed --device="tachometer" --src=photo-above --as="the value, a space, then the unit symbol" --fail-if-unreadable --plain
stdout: 6600 rpm
